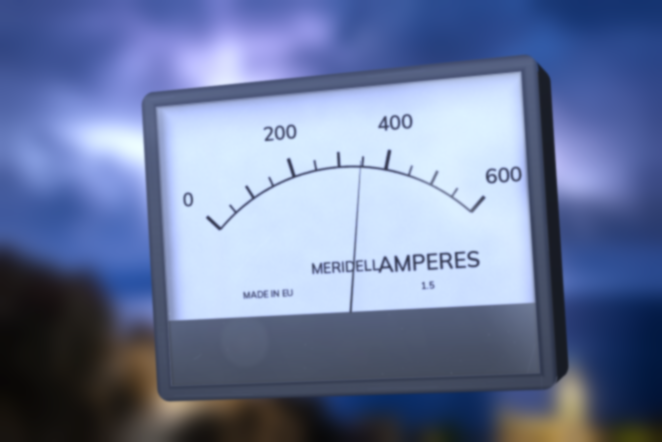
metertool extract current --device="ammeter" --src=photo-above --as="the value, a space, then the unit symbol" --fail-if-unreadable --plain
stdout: 350 A
